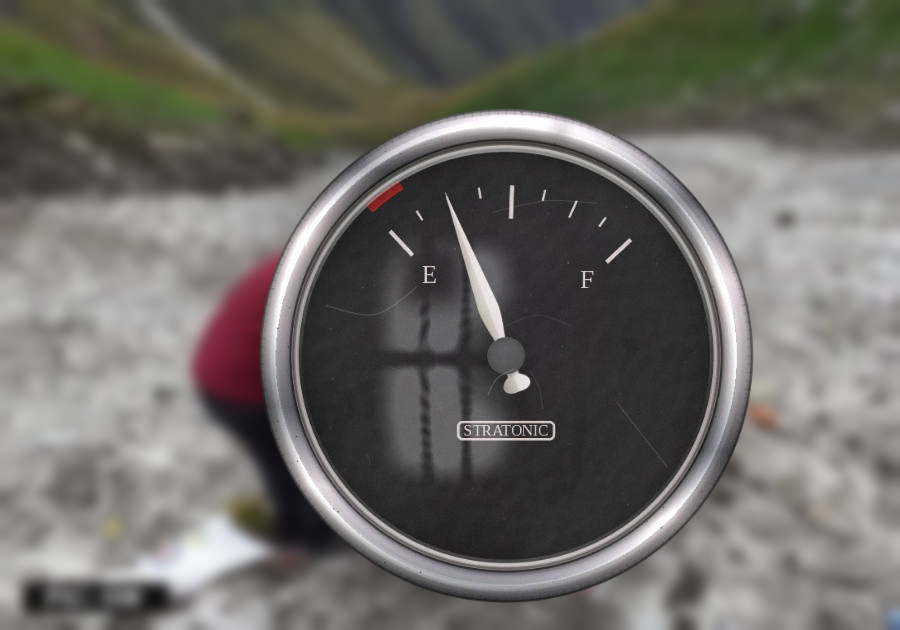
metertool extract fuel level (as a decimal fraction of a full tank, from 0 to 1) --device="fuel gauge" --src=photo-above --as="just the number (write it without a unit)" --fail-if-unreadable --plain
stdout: 0.25
